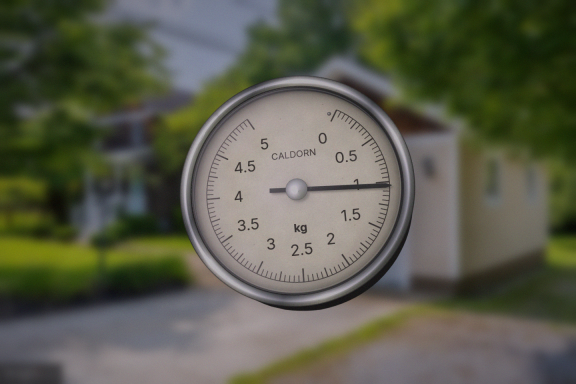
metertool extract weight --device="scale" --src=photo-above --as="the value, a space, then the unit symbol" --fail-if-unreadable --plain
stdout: 1.05 kg
